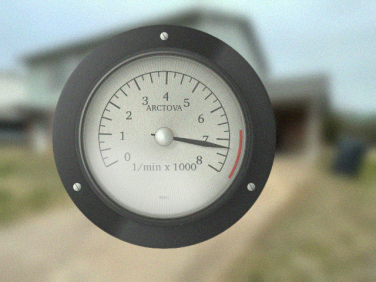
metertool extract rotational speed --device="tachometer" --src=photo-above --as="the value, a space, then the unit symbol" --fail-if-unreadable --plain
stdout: 7250 rpm
